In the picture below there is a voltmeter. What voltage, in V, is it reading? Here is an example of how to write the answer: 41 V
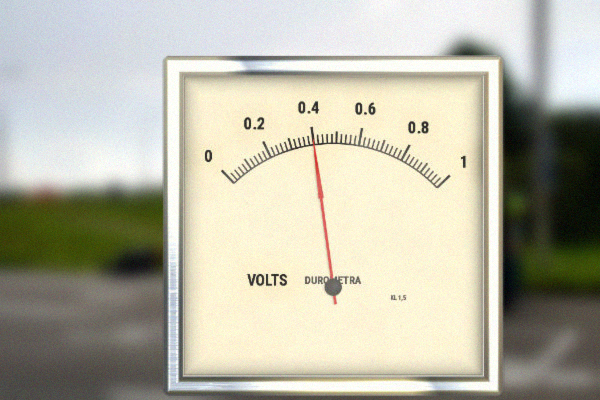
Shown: 0.4 V
